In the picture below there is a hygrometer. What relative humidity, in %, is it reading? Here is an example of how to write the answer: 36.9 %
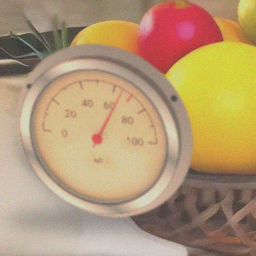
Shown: 65 %
